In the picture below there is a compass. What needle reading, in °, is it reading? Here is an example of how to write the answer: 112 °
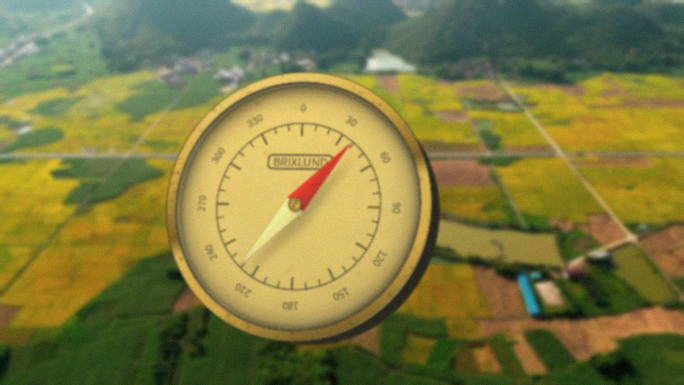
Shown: 40 °
